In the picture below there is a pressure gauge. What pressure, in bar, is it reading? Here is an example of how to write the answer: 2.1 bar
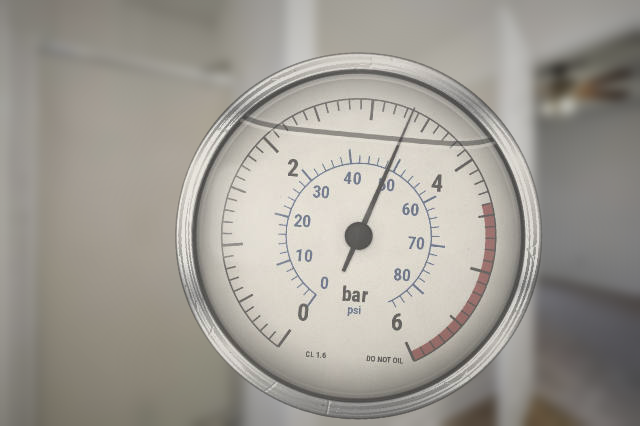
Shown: 3.35 bar
